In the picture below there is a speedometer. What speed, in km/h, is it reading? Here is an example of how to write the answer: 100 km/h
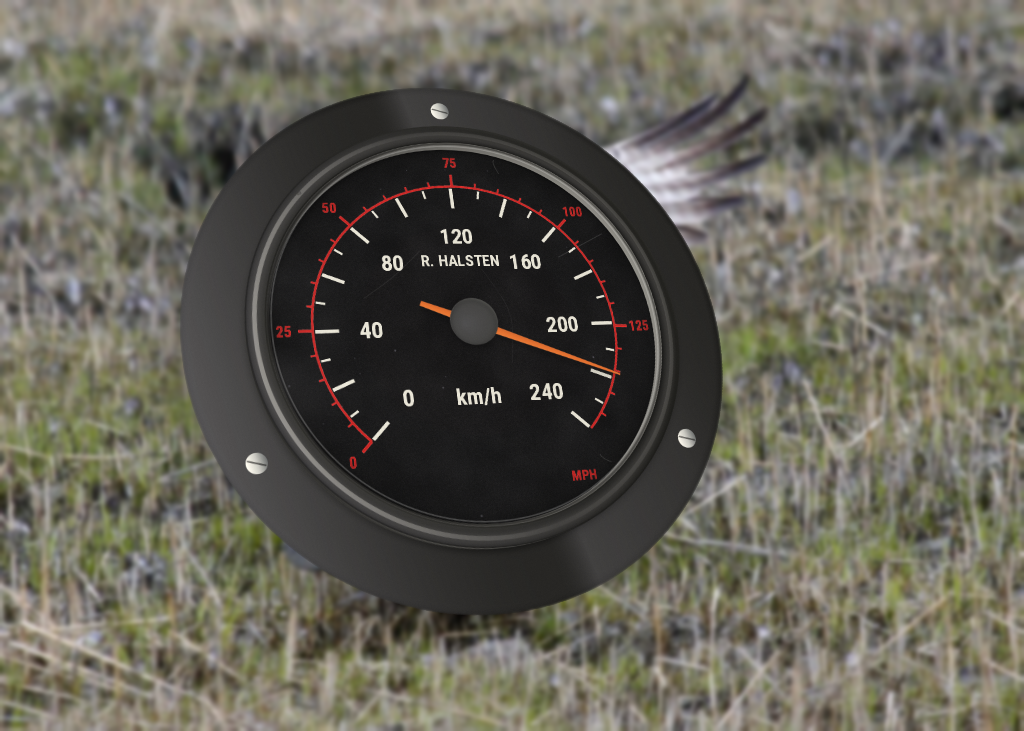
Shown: 220 km/h
